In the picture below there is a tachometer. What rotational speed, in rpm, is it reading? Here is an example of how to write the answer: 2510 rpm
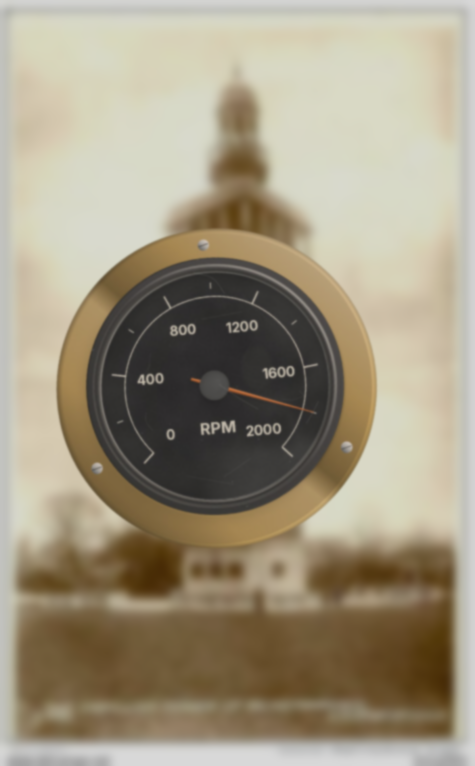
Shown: 1800 rpm
